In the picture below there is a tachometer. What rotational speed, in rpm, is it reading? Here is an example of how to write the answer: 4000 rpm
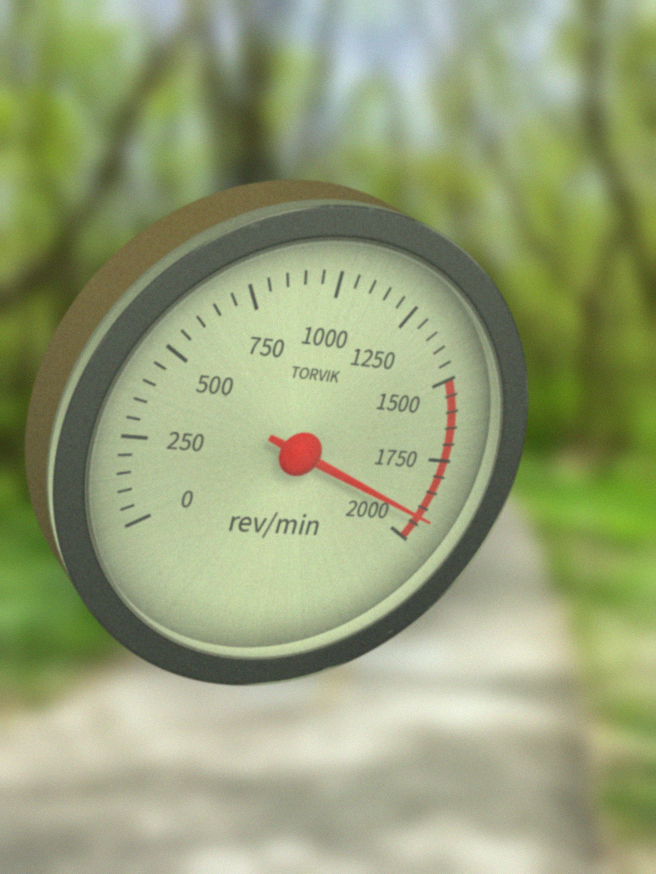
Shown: 1925 rpm
